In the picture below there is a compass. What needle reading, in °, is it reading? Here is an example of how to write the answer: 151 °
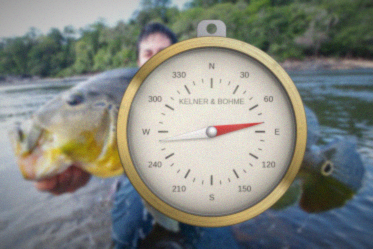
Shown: 80 °
